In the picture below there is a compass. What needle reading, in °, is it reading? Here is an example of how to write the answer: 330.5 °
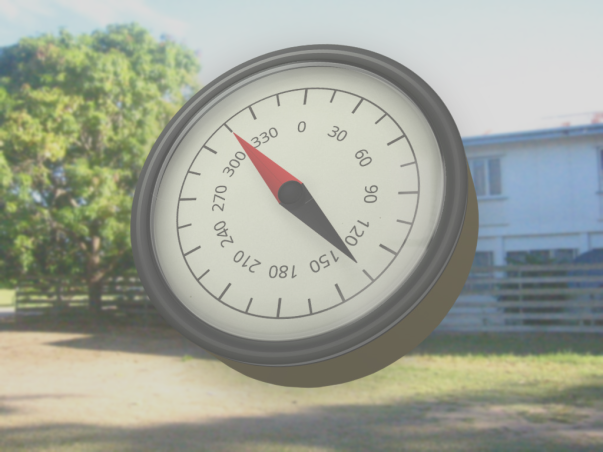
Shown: 315 °
